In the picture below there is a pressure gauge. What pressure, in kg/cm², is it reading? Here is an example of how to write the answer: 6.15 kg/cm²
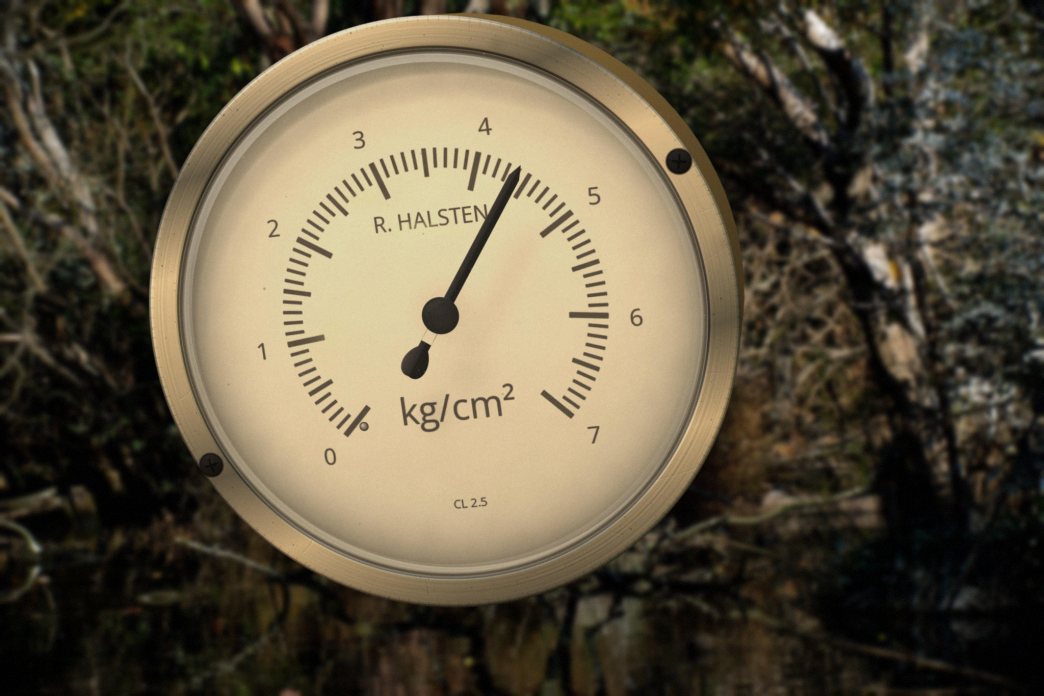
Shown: 4.4 kg/cm²
